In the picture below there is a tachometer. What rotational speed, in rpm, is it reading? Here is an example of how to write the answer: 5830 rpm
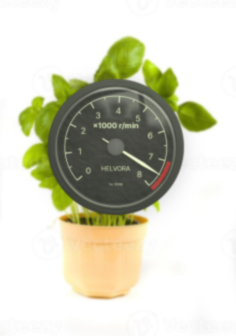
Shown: 7500 rpm
